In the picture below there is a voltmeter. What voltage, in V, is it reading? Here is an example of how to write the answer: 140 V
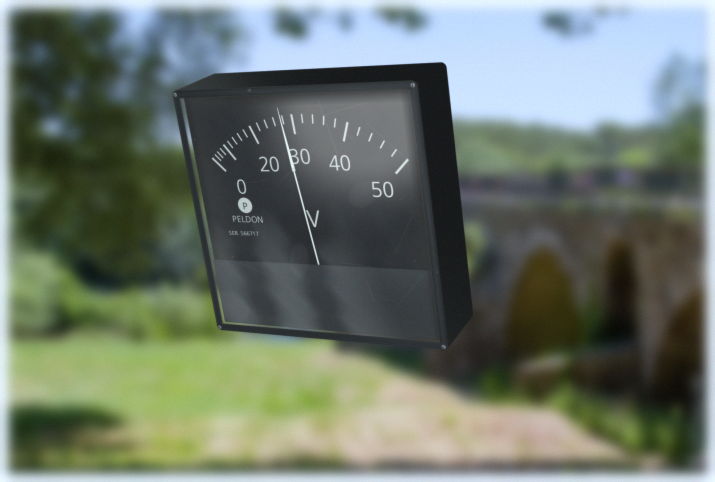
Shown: 28 V
